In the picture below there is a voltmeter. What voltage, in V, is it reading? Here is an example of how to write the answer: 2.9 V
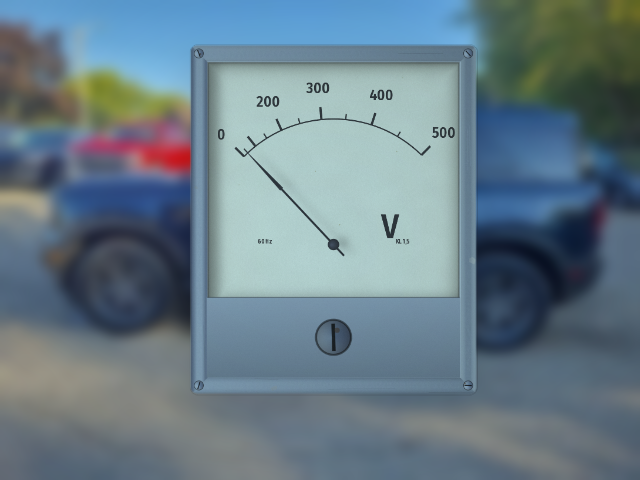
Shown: 50 V
